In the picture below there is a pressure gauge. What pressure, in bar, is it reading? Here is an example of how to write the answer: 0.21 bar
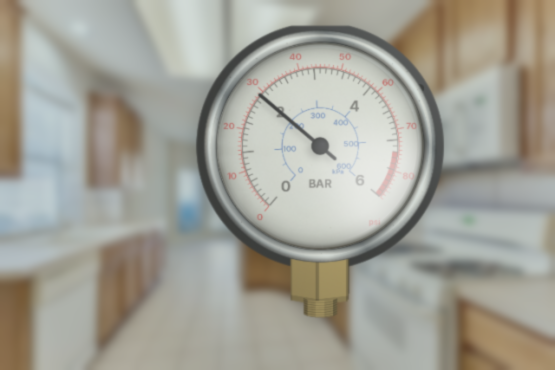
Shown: 2 bar
